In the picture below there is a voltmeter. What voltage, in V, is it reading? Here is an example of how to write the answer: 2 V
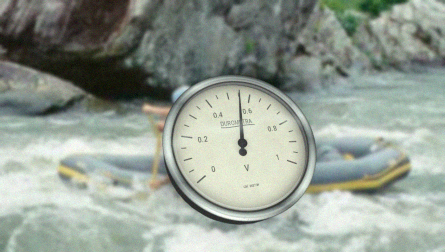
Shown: 0.55 V
